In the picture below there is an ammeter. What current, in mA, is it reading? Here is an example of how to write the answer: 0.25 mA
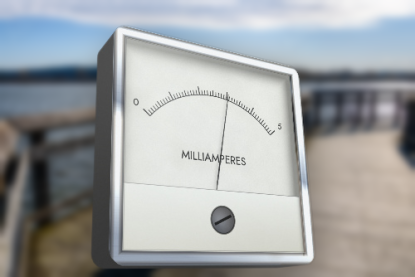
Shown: 3 mA
